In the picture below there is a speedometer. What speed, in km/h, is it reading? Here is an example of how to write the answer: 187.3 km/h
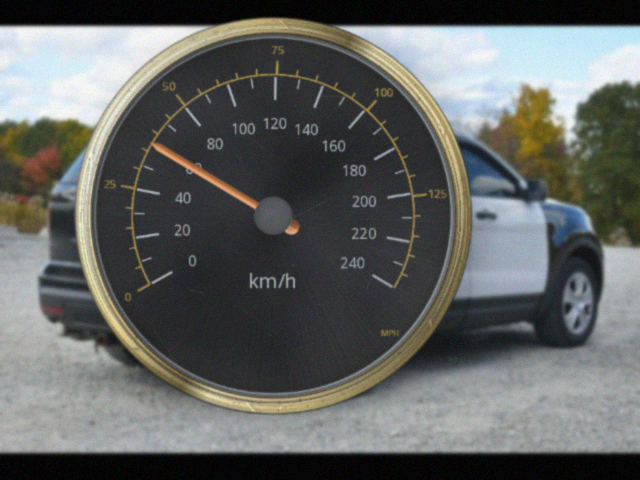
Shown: 60 km/h
